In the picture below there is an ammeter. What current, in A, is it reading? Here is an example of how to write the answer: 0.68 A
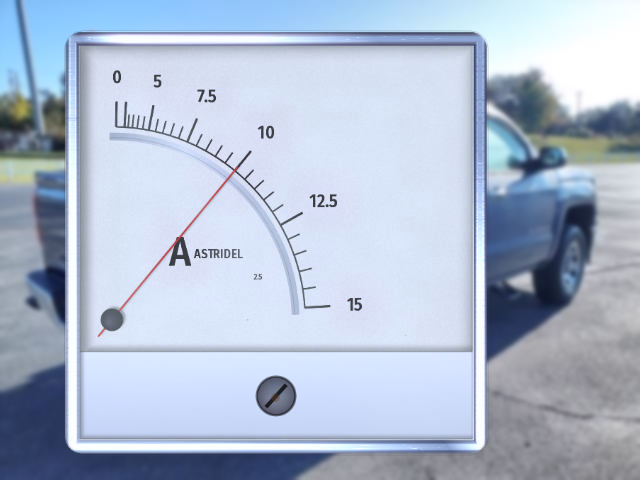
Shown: 10 A
